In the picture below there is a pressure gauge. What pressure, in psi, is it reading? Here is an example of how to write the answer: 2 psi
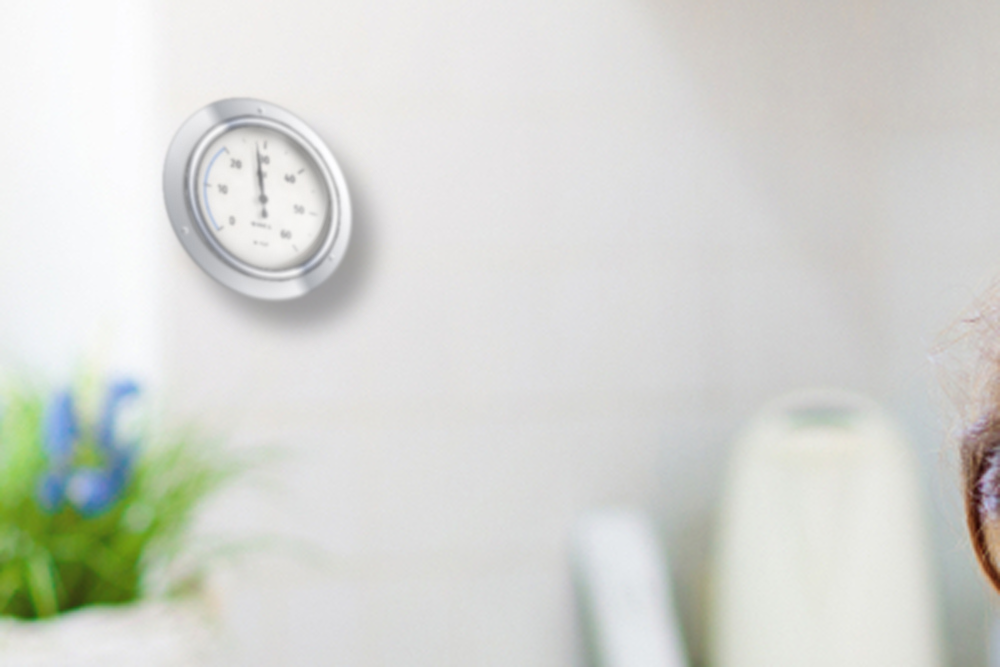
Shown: 27.5 psi
